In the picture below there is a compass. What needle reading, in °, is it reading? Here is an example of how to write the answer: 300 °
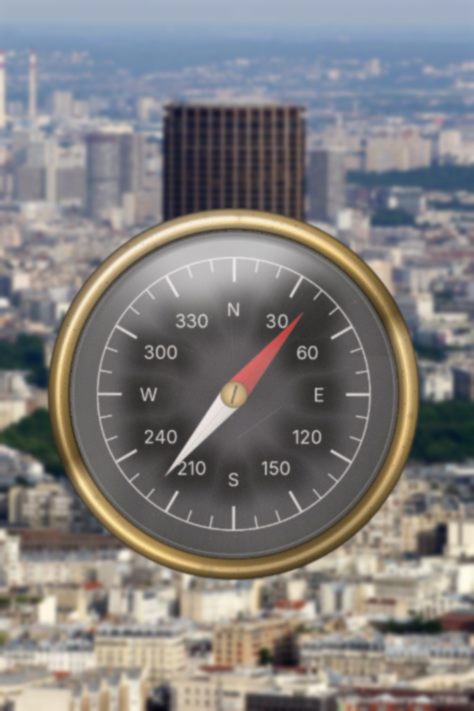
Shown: 40 °
